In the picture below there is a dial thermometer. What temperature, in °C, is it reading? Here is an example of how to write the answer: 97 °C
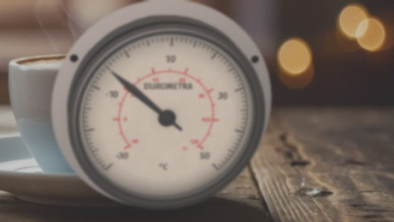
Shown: -5 °C
